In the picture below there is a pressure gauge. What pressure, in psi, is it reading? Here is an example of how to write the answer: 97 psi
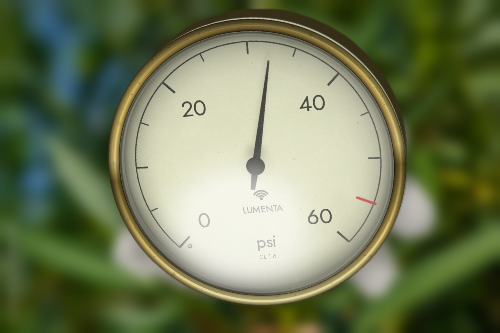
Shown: 32.5 psi
